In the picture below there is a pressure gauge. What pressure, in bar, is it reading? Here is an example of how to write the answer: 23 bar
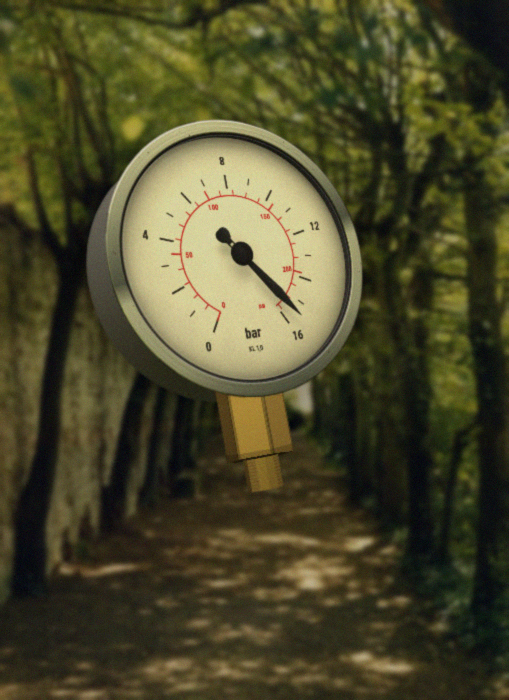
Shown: 15.5 bar
